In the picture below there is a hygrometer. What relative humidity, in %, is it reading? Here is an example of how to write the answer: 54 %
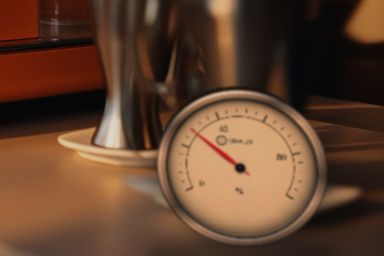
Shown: 28 %
